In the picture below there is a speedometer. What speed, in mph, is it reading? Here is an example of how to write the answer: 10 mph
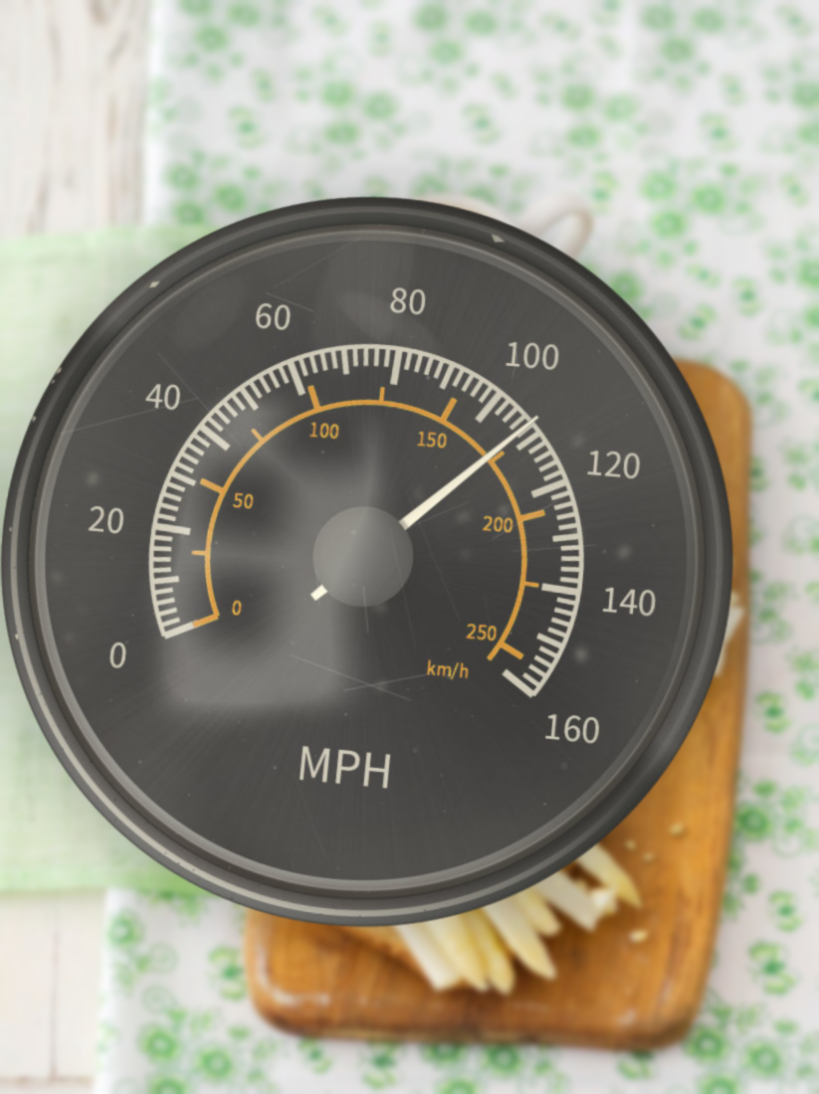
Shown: 108 mph
